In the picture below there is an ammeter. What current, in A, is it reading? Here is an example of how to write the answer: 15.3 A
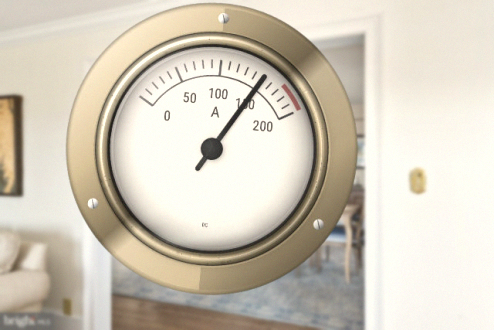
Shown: 150 A
